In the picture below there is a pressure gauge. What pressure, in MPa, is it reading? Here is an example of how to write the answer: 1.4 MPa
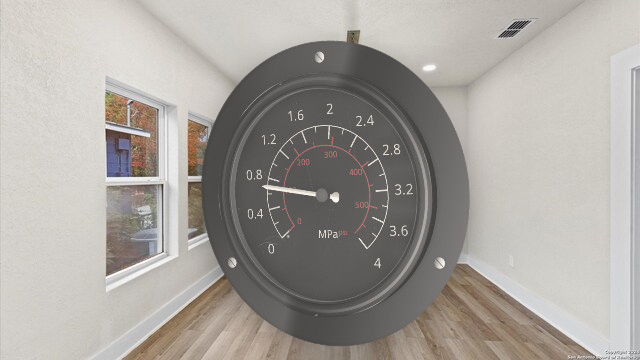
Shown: 0.7 MPa
